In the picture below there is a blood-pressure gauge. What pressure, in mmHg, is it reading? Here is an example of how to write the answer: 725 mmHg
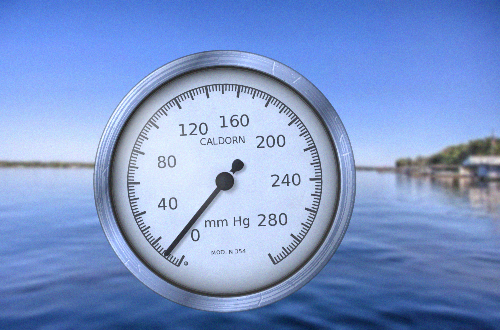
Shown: 10 mmHg
